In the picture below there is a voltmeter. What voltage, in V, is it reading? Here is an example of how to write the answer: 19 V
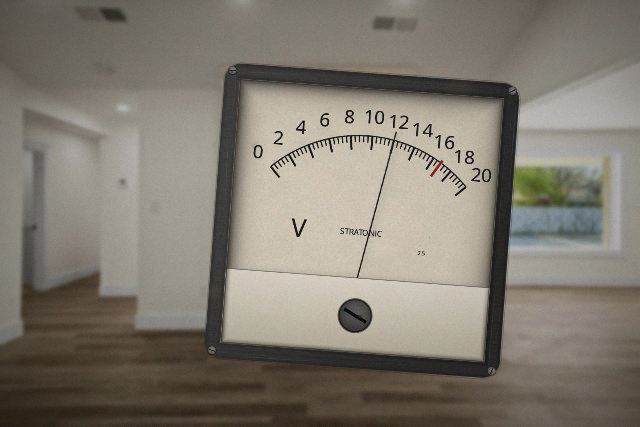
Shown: 12 V
